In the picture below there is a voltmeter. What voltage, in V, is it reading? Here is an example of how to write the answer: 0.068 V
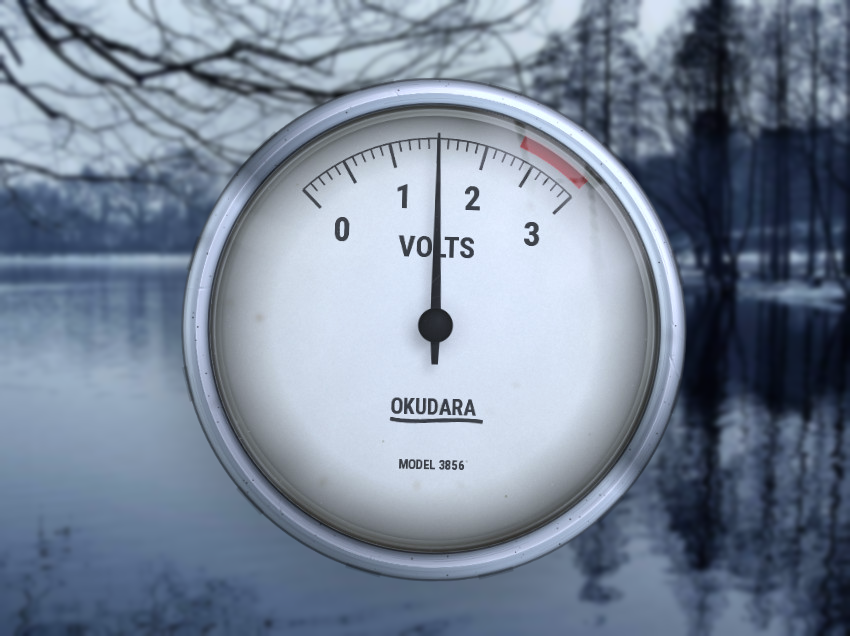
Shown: 1.5 V
